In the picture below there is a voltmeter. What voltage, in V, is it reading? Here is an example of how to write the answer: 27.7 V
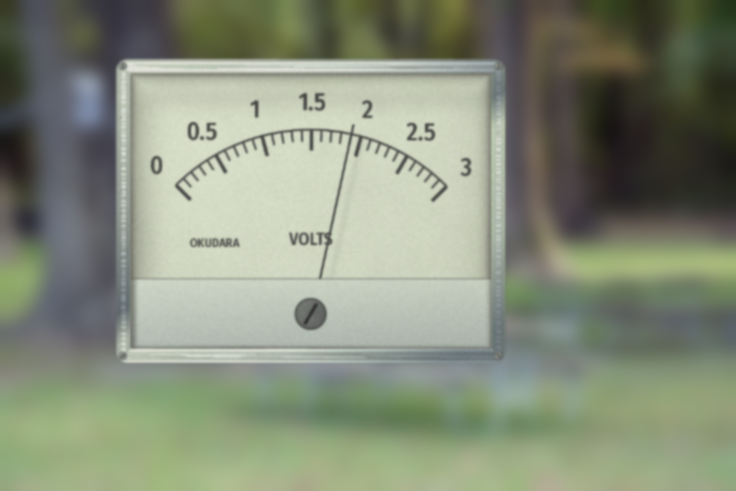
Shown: 1.9 V
